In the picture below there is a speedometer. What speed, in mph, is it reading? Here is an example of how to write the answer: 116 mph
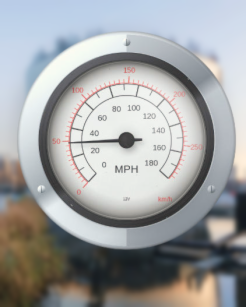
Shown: 30 mph
